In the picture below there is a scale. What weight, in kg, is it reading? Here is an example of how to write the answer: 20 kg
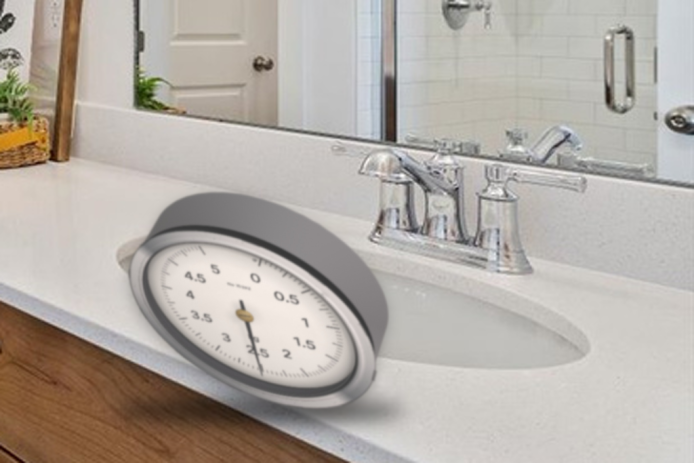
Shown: 2.5 kg
